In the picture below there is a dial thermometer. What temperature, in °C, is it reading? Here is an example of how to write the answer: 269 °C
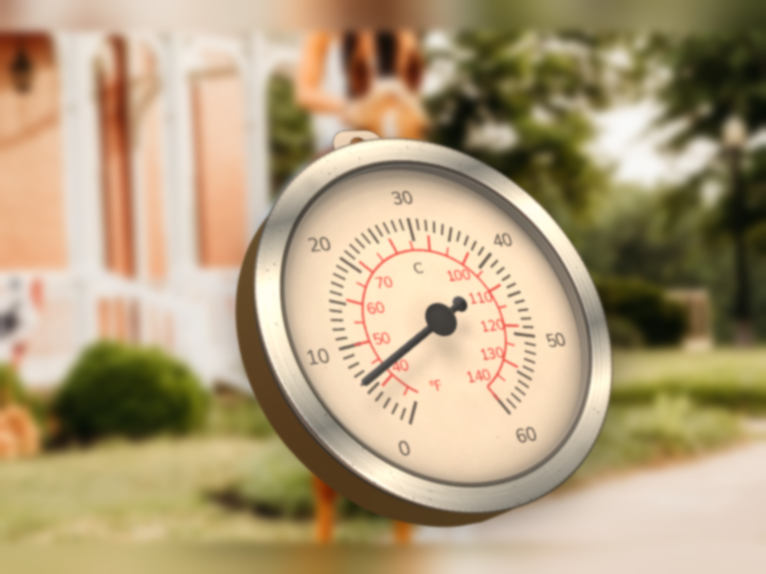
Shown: 6 °C
